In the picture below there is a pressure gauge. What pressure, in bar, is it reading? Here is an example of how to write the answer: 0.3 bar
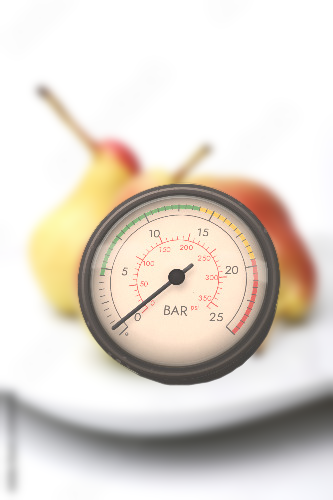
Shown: 0.5 bar
